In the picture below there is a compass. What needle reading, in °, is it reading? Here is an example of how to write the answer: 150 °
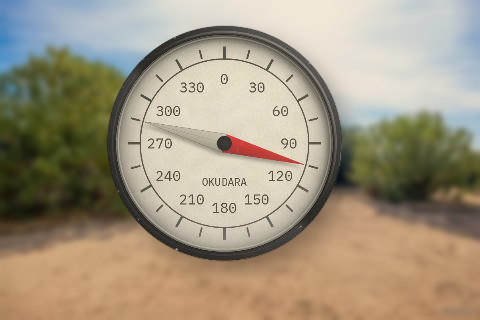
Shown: 105 °
